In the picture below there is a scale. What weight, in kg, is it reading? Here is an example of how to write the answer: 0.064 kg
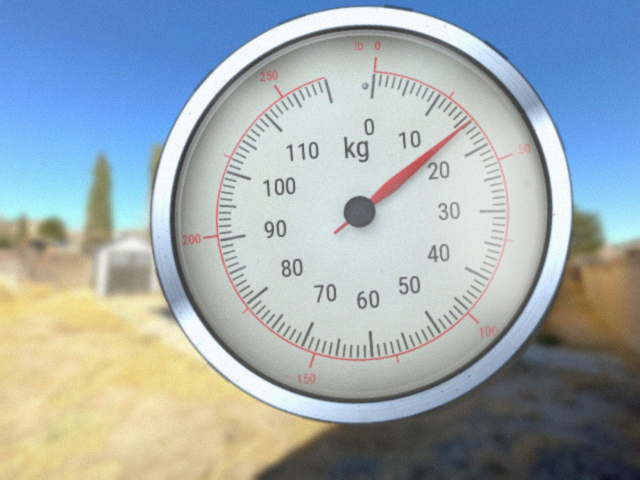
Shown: 16 kg
